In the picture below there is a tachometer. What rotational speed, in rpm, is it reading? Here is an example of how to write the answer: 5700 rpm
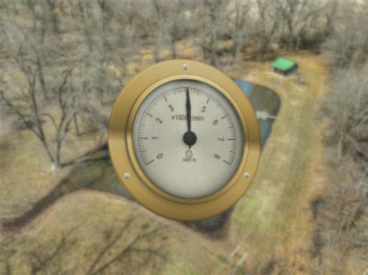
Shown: 4000 rpm
